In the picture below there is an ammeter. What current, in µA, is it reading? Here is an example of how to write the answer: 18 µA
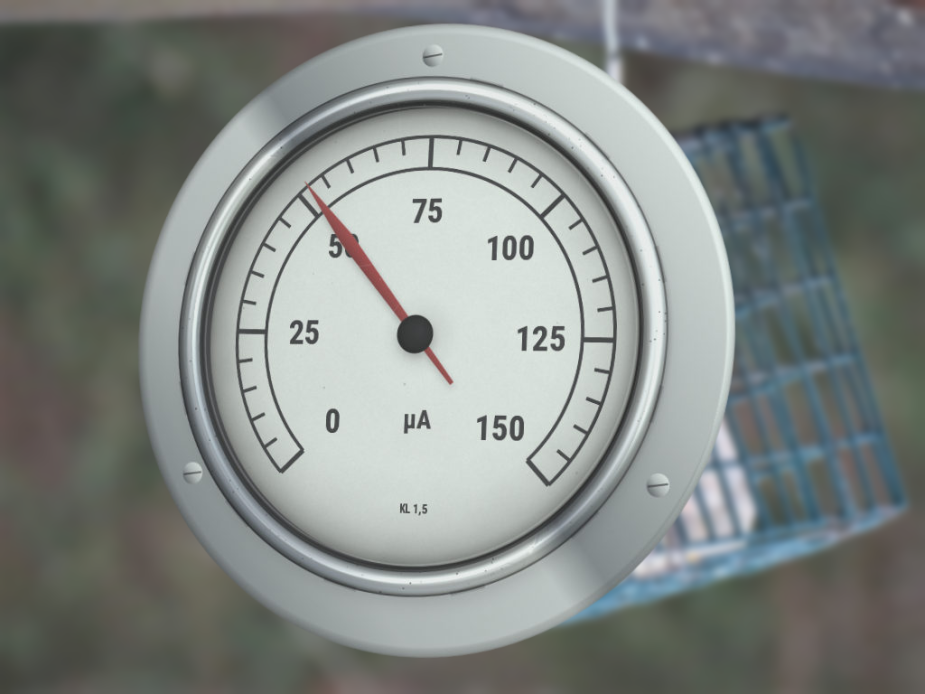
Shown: 52.5 µA
